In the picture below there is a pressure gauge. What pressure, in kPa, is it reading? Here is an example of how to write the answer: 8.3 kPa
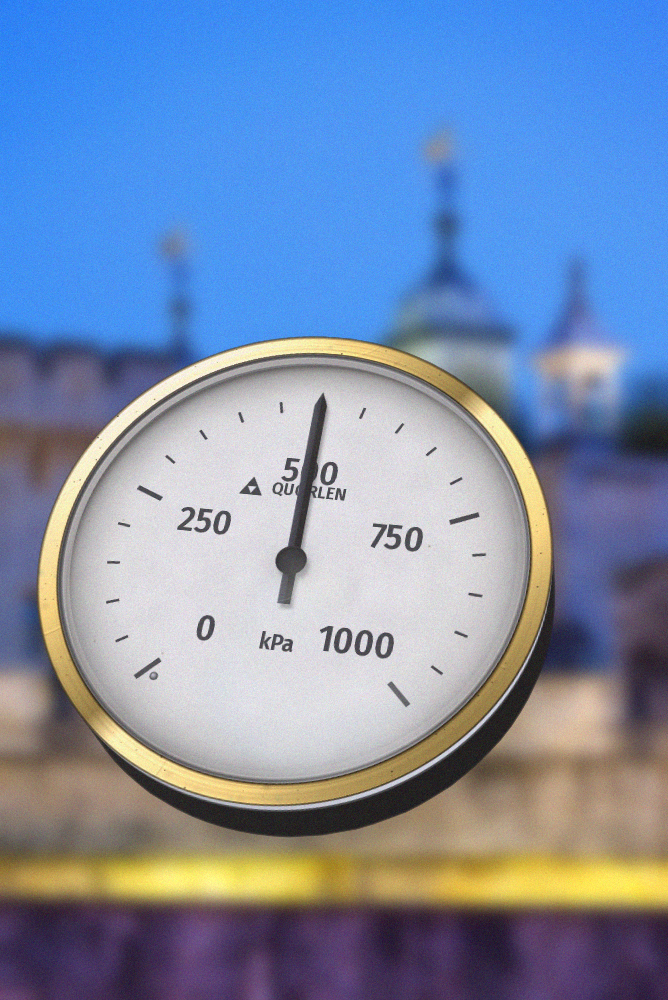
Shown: 500 kPa
